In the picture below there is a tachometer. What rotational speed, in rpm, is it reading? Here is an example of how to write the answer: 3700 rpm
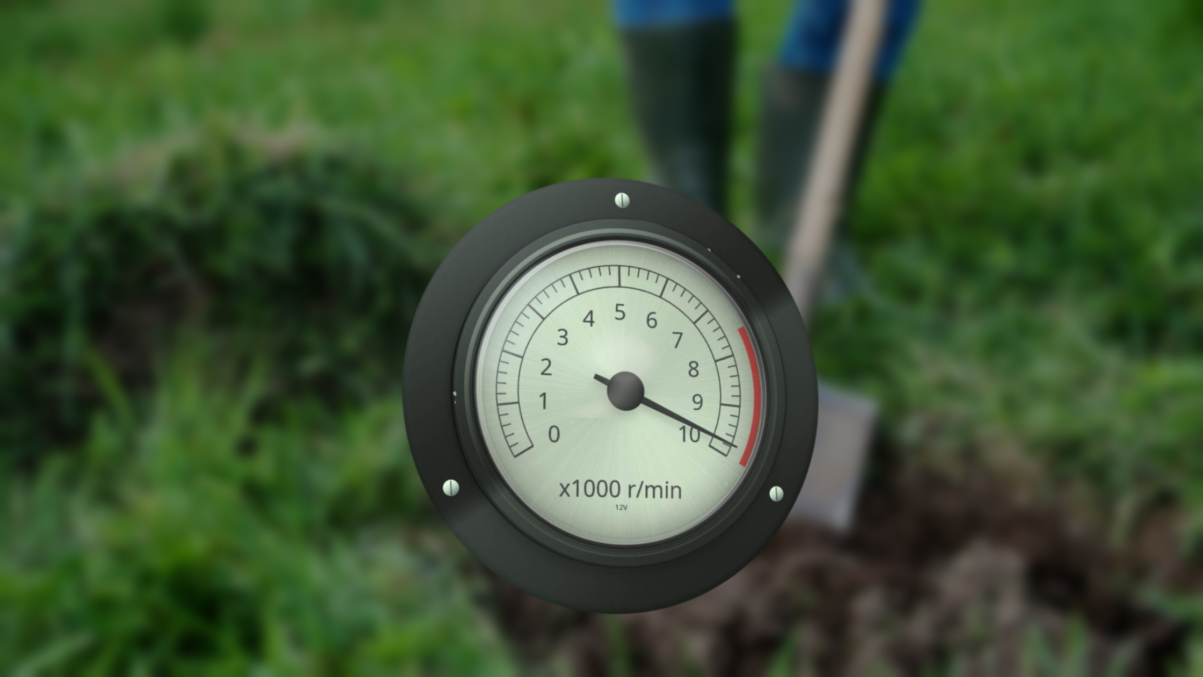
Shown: 9800 rpm
